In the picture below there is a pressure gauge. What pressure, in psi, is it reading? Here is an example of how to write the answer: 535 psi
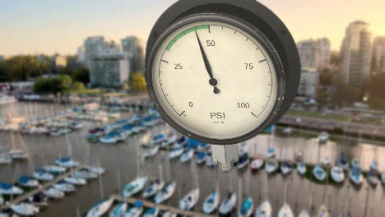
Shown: 45 psi
